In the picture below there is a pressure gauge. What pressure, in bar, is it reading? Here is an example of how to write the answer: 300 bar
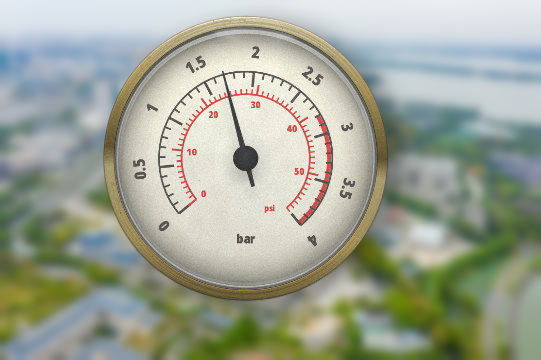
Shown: 1.7 bar
